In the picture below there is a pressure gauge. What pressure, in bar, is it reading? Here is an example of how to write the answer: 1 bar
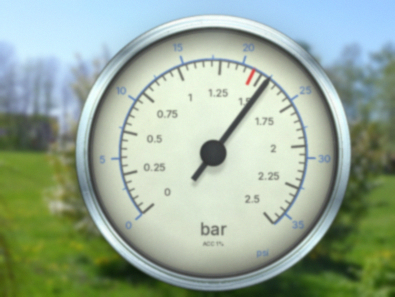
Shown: 1.55 bar
